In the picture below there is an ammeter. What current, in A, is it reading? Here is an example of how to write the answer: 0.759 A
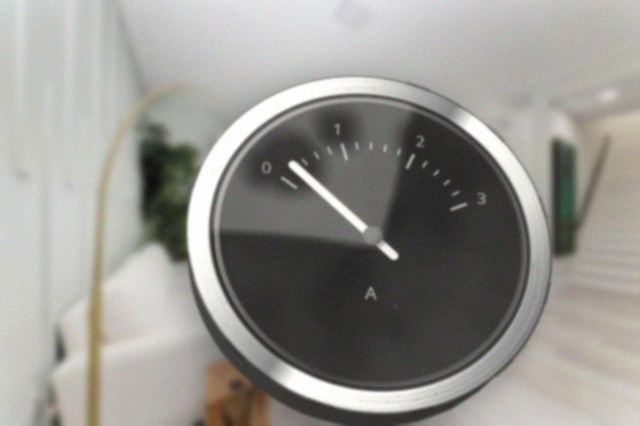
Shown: 0.2 A
